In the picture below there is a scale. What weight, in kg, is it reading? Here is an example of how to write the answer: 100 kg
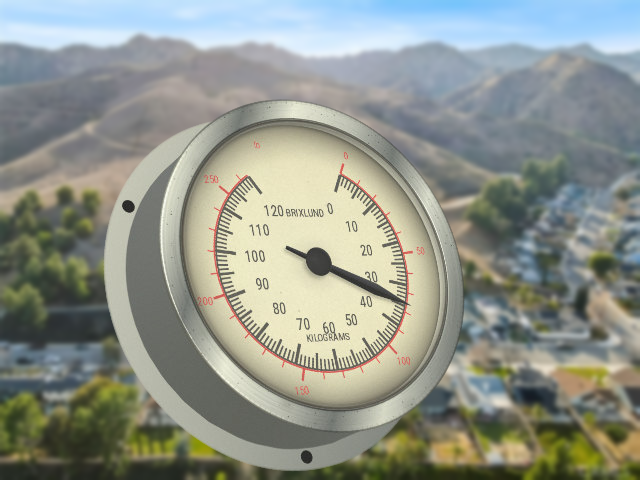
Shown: 35 kg
